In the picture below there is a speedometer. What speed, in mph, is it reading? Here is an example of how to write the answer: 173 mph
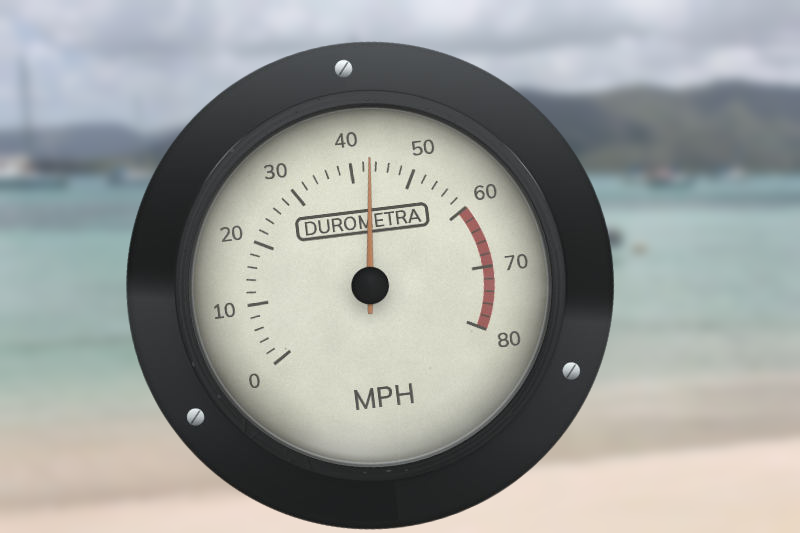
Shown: 43 mph
